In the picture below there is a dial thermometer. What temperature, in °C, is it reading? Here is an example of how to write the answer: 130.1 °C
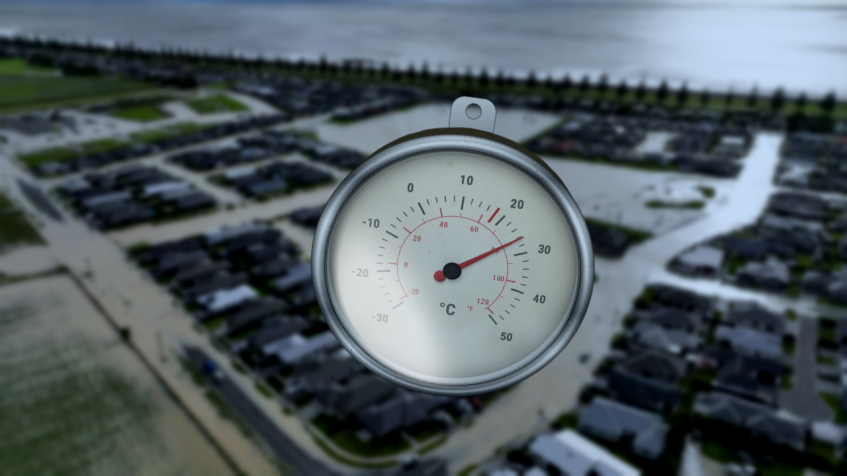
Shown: 26 °C
